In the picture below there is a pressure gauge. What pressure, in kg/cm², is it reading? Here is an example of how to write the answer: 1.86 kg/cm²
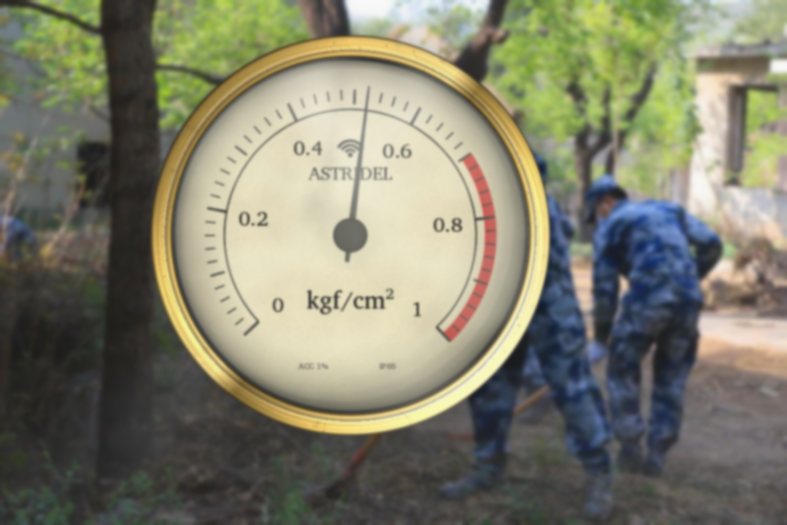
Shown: 0.52 kg/cm²
